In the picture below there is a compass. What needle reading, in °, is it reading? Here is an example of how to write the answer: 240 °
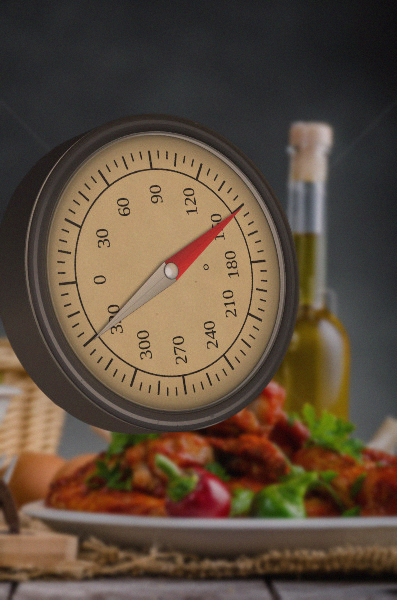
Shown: 150 °
